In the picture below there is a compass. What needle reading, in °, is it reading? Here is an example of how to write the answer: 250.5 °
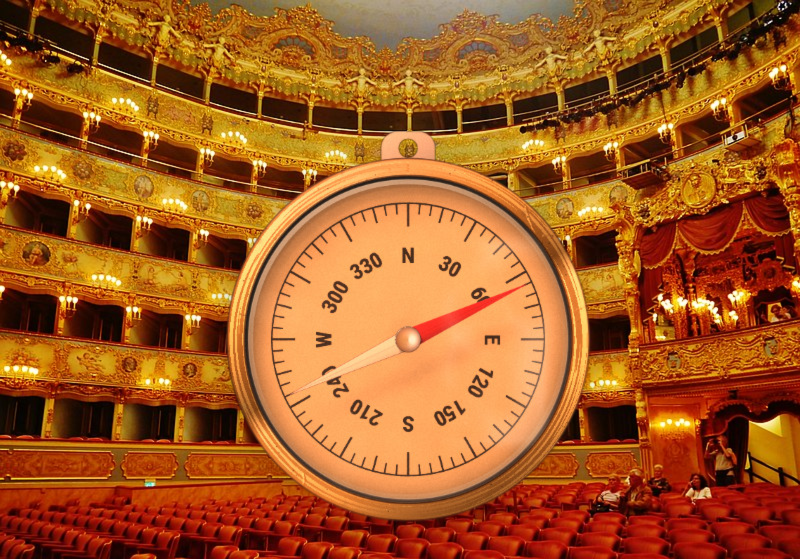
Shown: 65 °
